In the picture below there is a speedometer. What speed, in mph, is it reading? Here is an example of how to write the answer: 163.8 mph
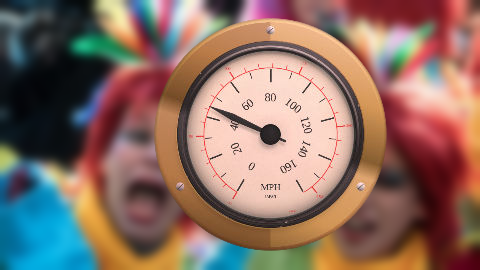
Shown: 45 mph
